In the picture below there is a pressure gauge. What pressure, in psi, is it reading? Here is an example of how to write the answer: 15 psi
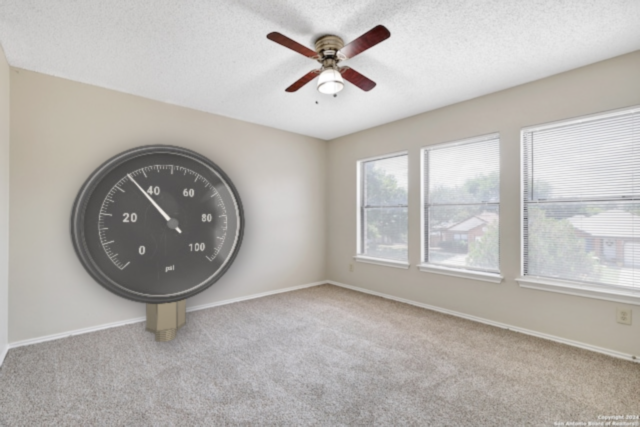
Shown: 35 psi
